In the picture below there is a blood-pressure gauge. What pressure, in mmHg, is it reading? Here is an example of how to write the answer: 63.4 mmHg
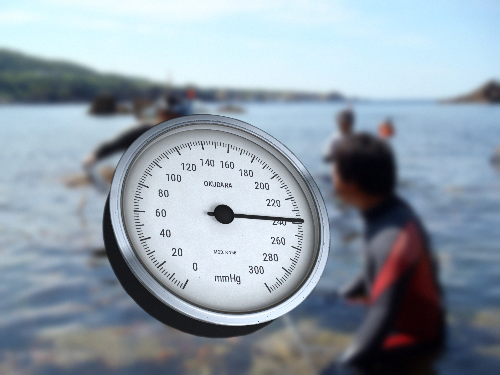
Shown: 240 mmHg
